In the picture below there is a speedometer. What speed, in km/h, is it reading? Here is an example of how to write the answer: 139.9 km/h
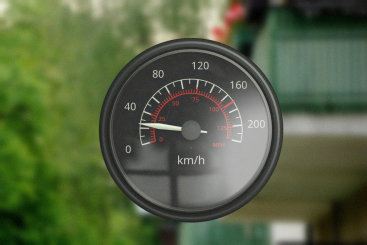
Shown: 25 km/h
